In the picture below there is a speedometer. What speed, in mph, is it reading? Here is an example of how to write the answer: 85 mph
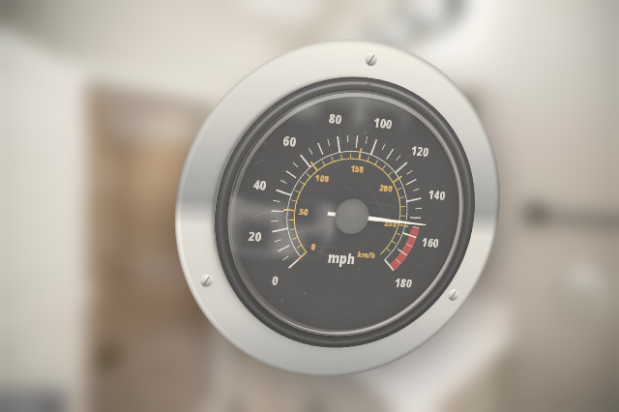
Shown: 152.5 mph
